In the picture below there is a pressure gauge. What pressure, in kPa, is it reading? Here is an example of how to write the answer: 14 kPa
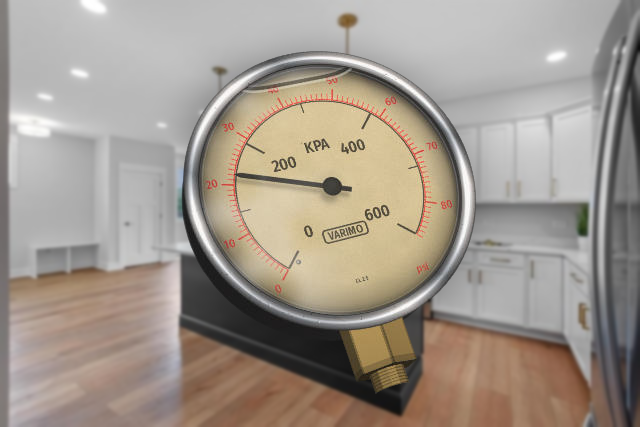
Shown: 150 kPa
